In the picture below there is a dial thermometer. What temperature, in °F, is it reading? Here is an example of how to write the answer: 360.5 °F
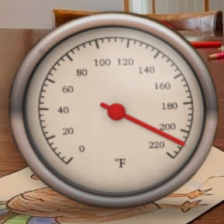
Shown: 208 °F
